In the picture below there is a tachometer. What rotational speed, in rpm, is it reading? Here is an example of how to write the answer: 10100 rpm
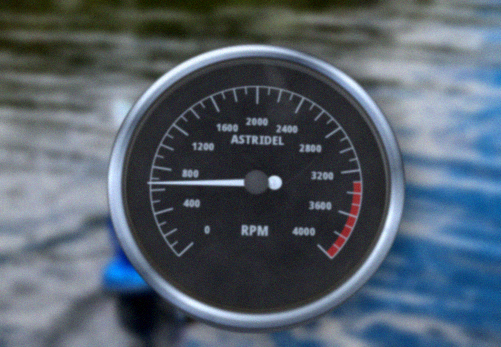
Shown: 650 rpm
